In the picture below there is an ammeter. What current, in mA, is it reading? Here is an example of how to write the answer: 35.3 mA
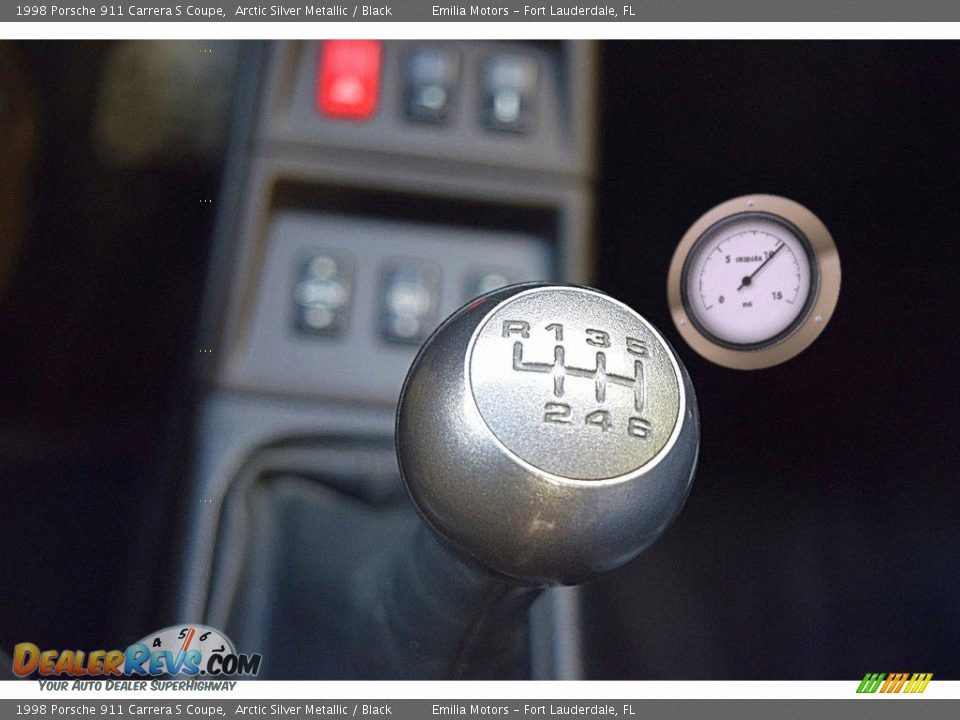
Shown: 10.5 mA
